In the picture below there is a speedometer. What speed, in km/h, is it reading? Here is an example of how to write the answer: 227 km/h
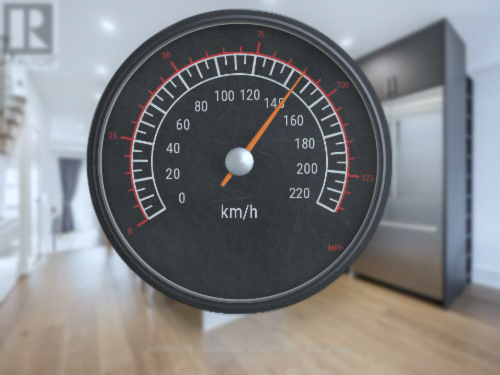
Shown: 145 km/h
